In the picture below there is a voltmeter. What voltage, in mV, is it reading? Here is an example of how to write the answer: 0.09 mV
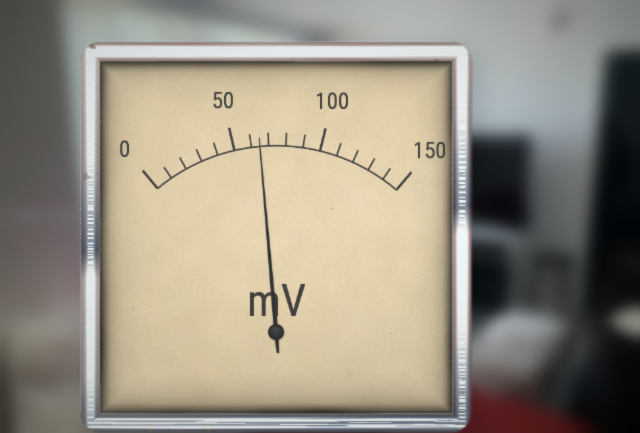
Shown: 65 mV
